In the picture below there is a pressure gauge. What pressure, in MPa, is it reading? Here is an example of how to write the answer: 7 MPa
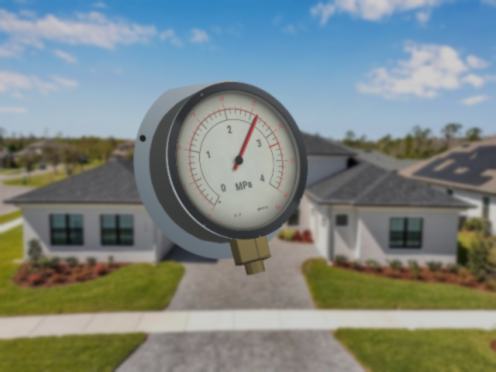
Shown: 2.6 MPa
